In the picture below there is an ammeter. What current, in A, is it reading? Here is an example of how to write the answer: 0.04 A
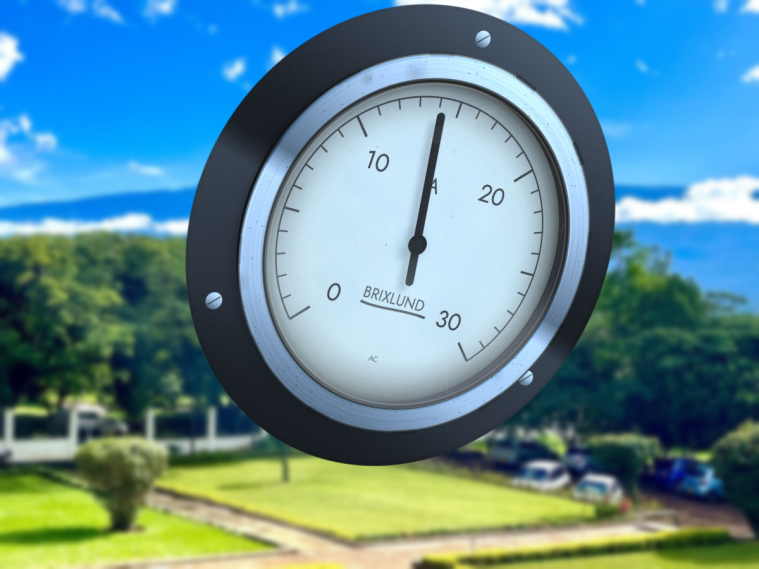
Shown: 14 A
